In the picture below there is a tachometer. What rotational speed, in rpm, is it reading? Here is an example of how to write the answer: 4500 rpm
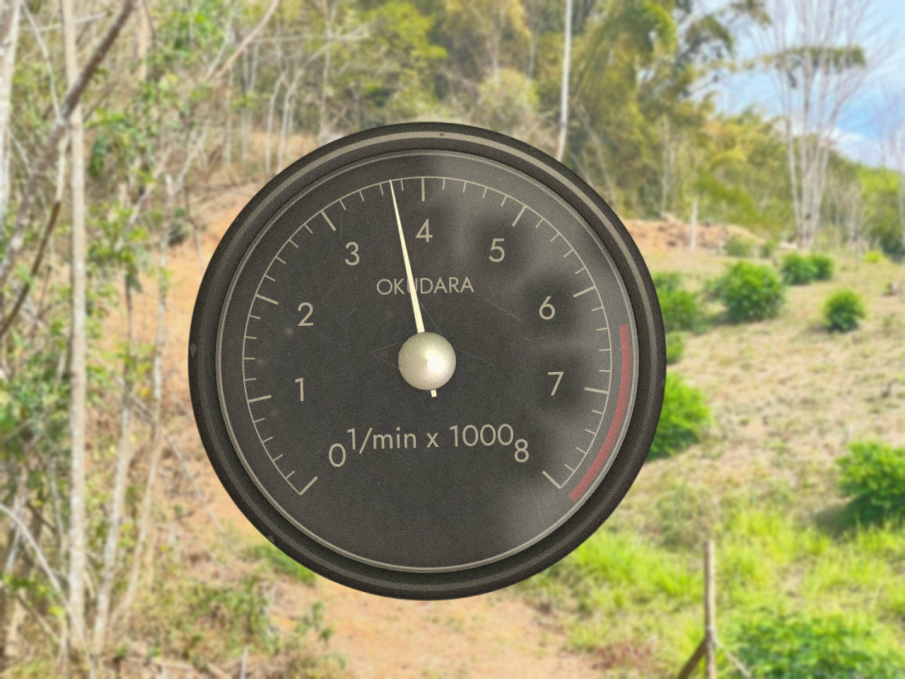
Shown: 3700 rpm
